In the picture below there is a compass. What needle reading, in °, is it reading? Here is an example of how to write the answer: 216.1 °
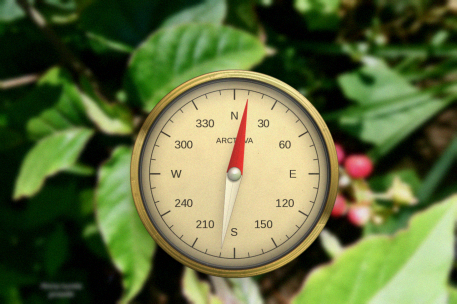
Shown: 10 °
